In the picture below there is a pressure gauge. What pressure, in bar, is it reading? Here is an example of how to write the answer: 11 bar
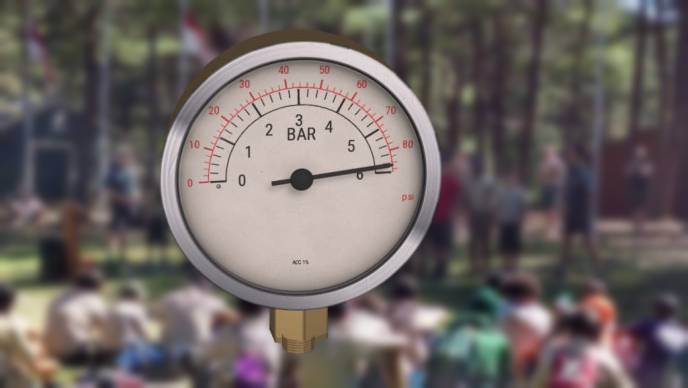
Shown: 5.8 bar
